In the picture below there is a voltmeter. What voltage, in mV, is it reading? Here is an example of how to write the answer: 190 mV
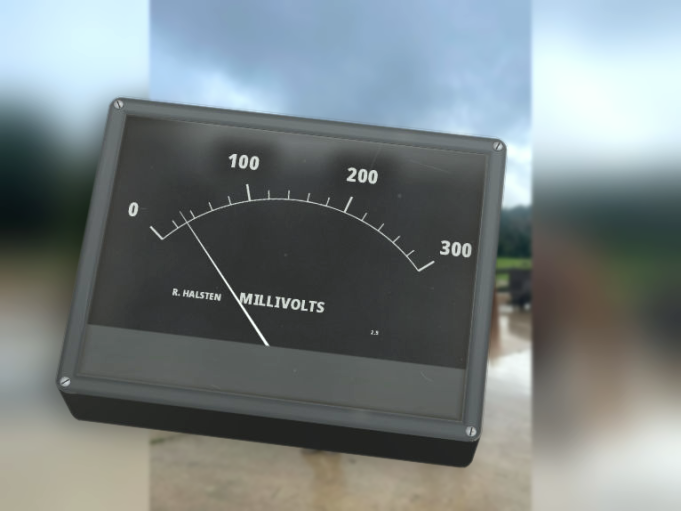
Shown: 30 mV
